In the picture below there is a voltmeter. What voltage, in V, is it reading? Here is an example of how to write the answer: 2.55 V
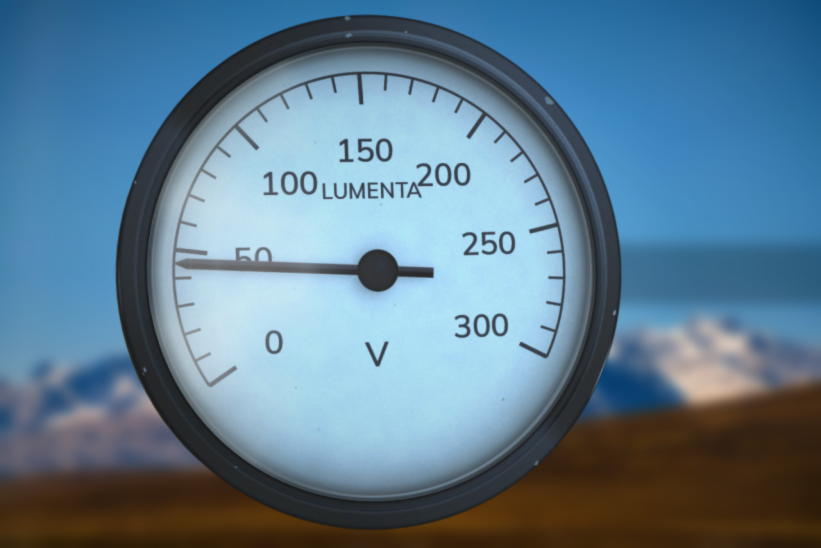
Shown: 45 V
